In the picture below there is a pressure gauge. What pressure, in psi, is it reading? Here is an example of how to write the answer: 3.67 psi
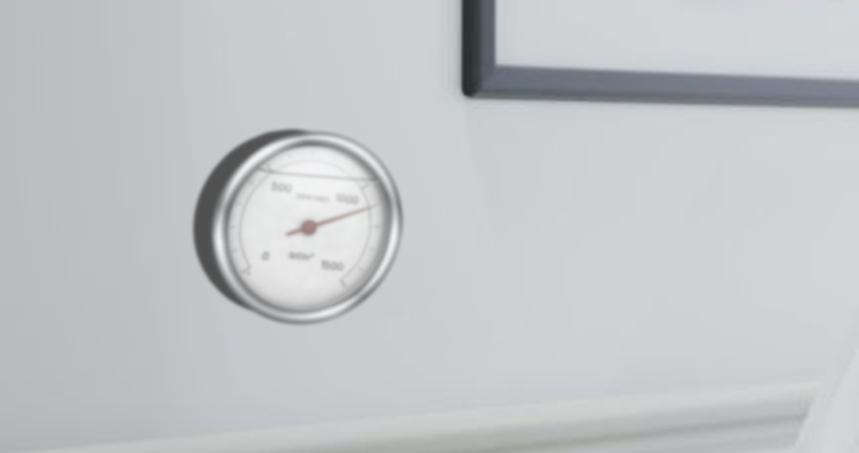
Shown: 1100 psi
